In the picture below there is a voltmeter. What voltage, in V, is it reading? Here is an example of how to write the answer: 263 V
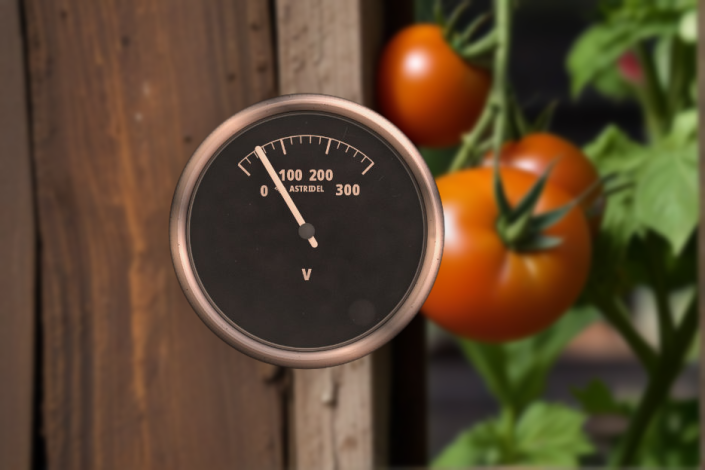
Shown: 50 V
